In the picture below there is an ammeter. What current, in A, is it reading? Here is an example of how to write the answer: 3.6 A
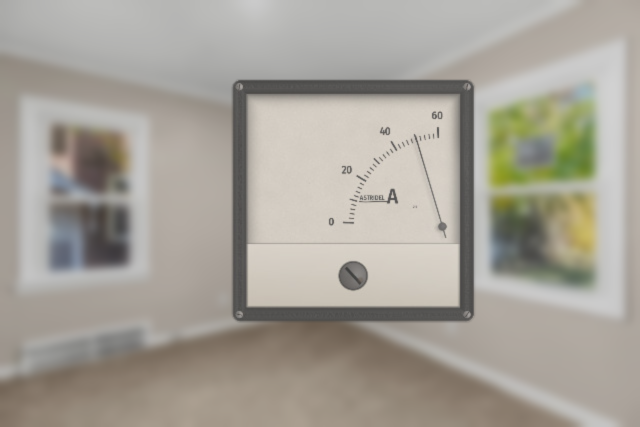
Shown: 50 A
